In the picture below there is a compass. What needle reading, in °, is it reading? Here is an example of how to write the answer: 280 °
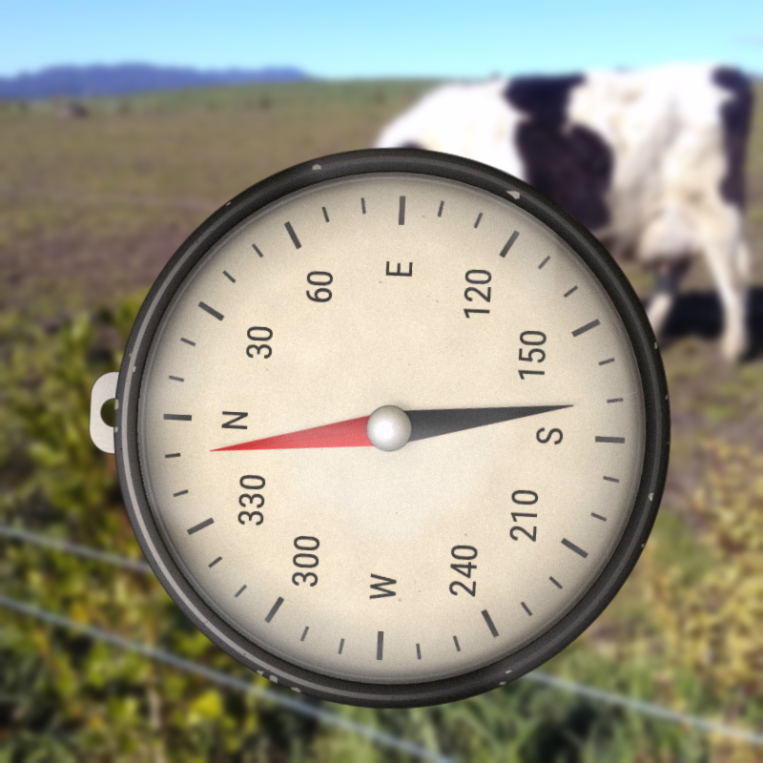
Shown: 350 °
